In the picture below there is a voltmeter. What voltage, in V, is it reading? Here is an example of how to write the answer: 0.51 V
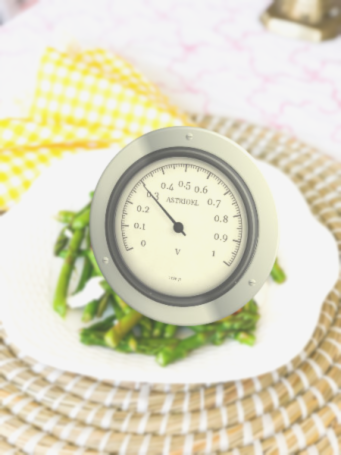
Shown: 0.3 V
